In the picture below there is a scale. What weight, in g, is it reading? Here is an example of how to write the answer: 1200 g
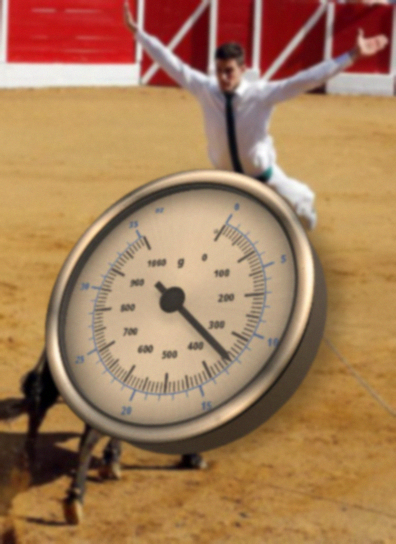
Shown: 350 g
